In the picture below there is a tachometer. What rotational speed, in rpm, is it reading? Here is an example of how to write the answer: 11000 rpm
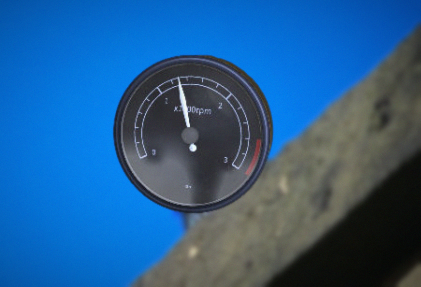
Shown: 1300 rpm
